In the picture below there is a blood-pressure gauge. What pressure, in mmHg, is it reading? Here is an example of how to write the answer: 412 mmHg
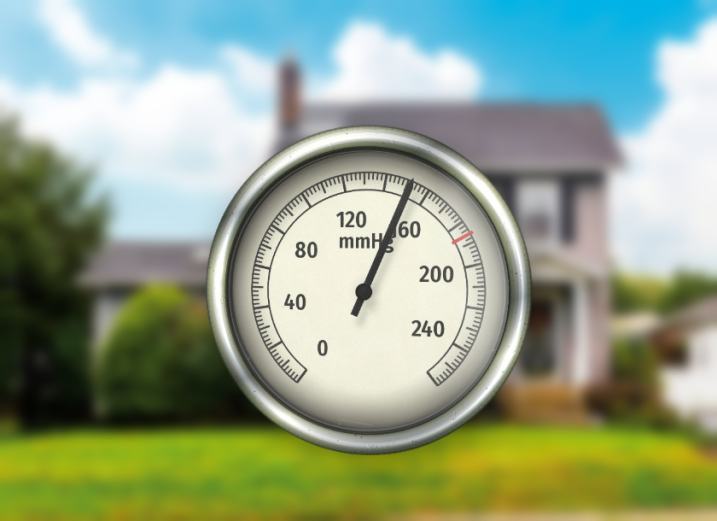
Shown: 152 mmHg
